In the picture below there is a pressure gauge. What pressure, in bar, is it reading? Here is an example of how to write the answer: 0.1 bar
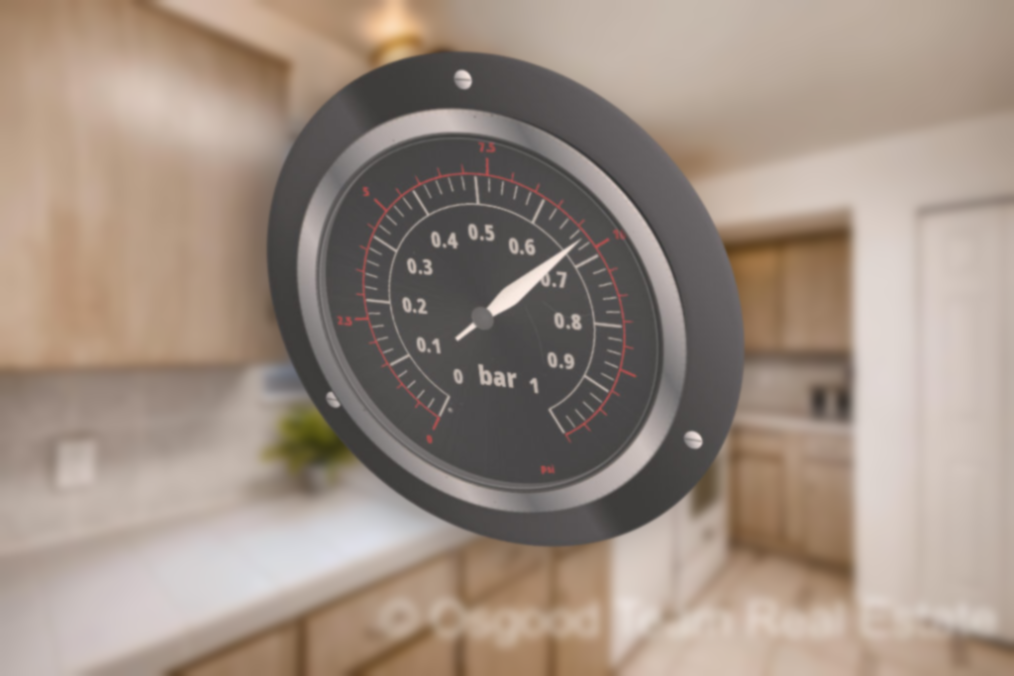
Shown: 0.67 bar
